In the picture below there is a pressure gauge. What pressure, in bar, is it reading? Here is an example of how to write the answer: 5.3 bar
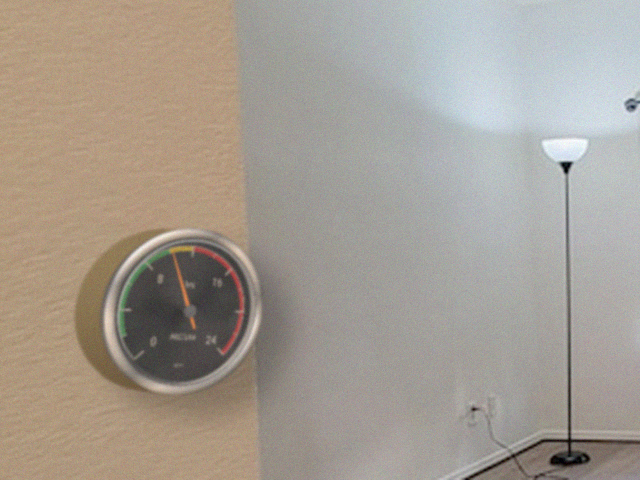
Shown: 10 bar
